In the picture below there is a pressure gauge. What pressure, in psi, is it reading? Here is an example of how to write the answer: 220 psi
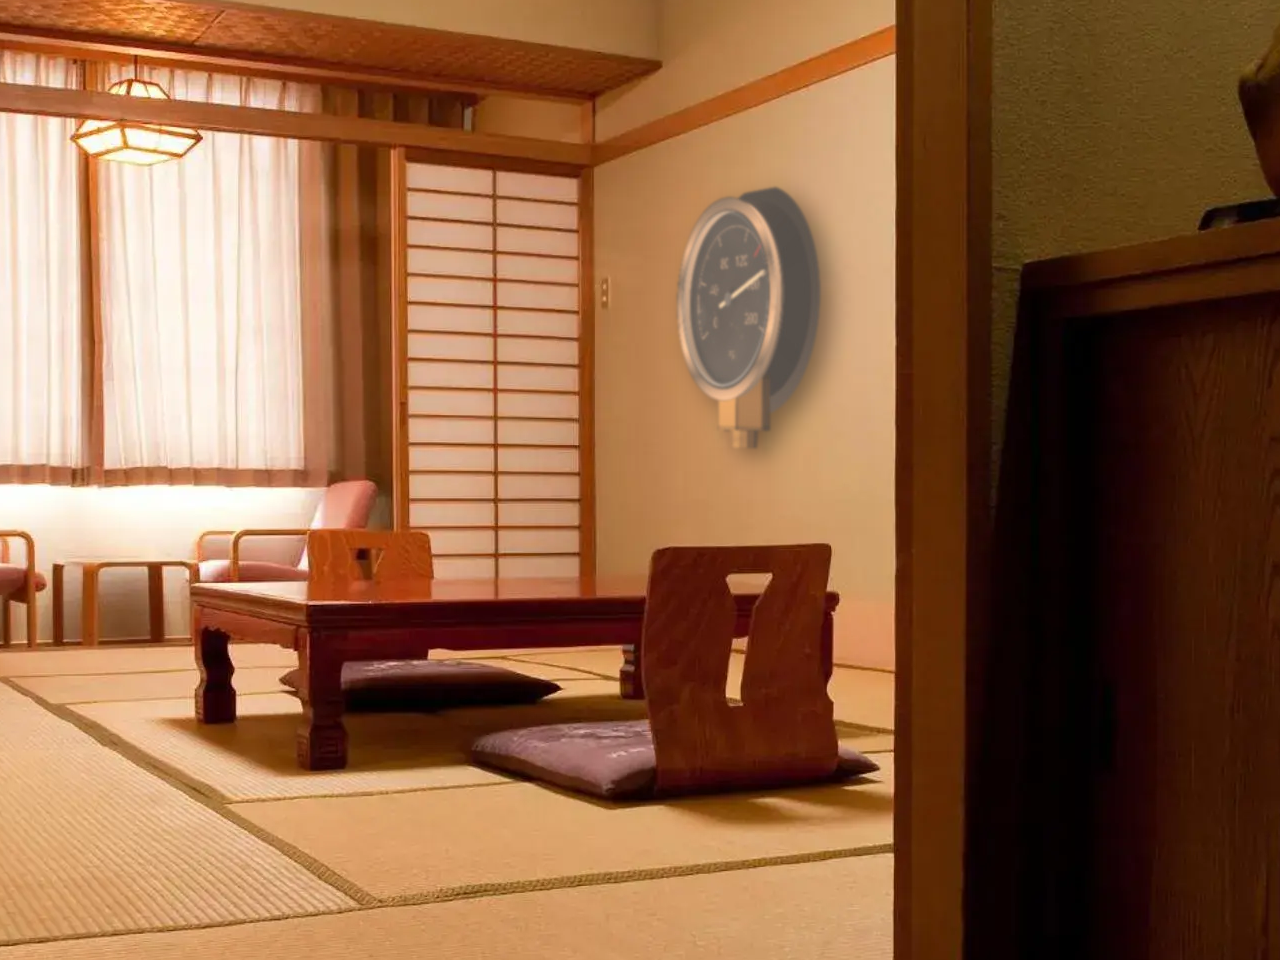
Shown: 160 psi
